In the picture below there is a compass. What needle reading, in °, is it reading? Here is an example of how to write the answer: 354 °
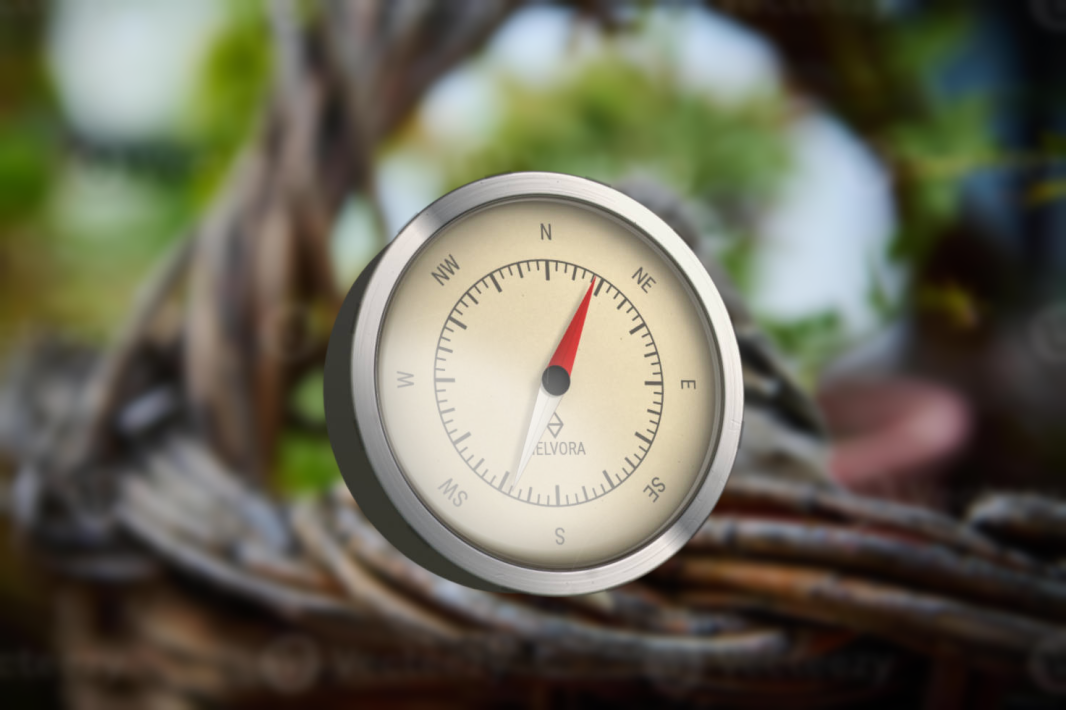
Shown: 25 °
